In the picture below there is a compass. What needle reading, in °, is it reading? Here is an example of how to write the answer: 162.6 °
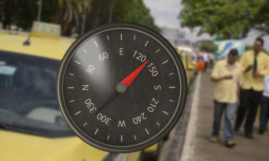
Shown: 135 °
